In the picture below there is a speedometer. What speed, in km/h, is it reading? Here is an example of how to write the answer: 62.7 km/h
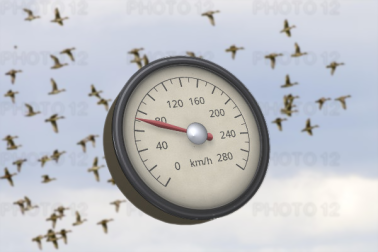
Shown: 70 km/h
